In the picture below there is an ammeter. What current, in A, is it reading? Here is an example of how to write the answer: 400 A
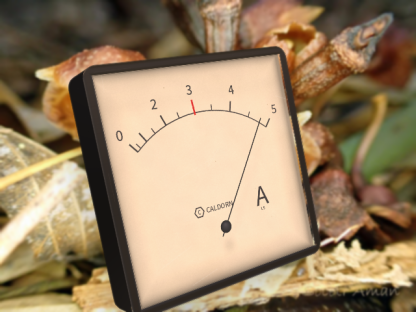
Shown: 4.75 A
